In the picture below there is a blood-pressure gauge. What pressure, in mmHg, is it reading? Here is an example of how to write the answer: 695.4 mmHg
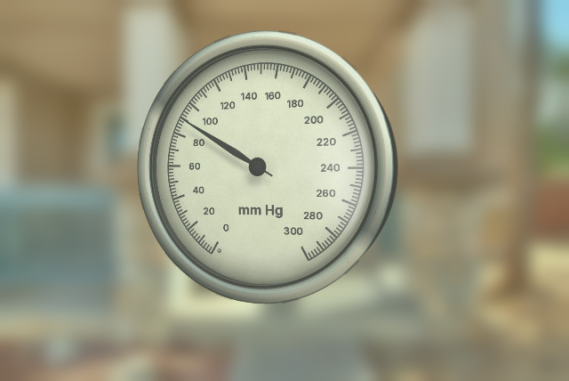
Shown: 90 mmHg
